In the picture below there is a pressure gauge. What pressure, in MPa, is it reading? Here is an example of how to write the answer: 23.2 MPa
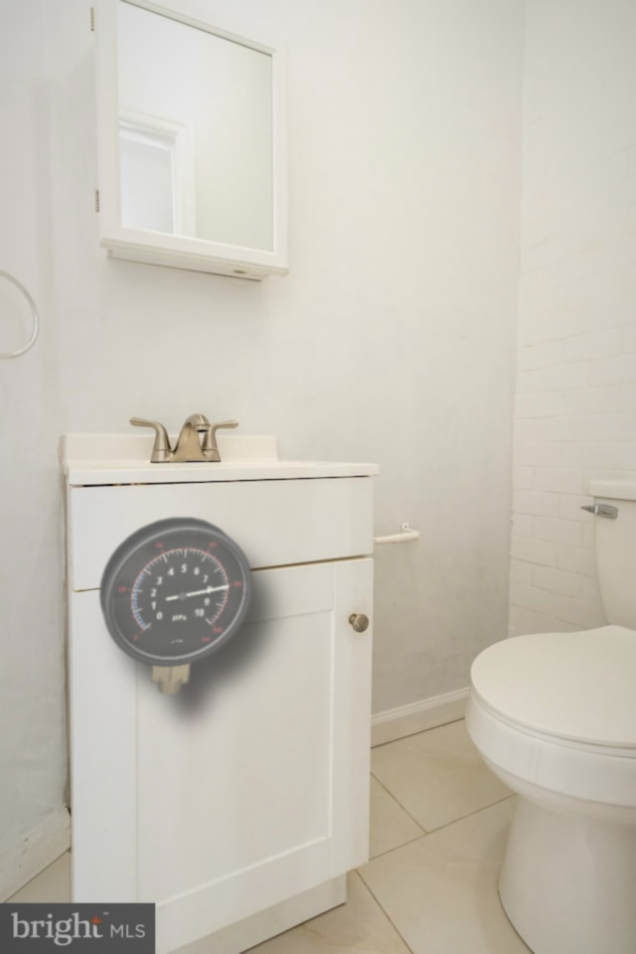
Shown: 8 MPa
